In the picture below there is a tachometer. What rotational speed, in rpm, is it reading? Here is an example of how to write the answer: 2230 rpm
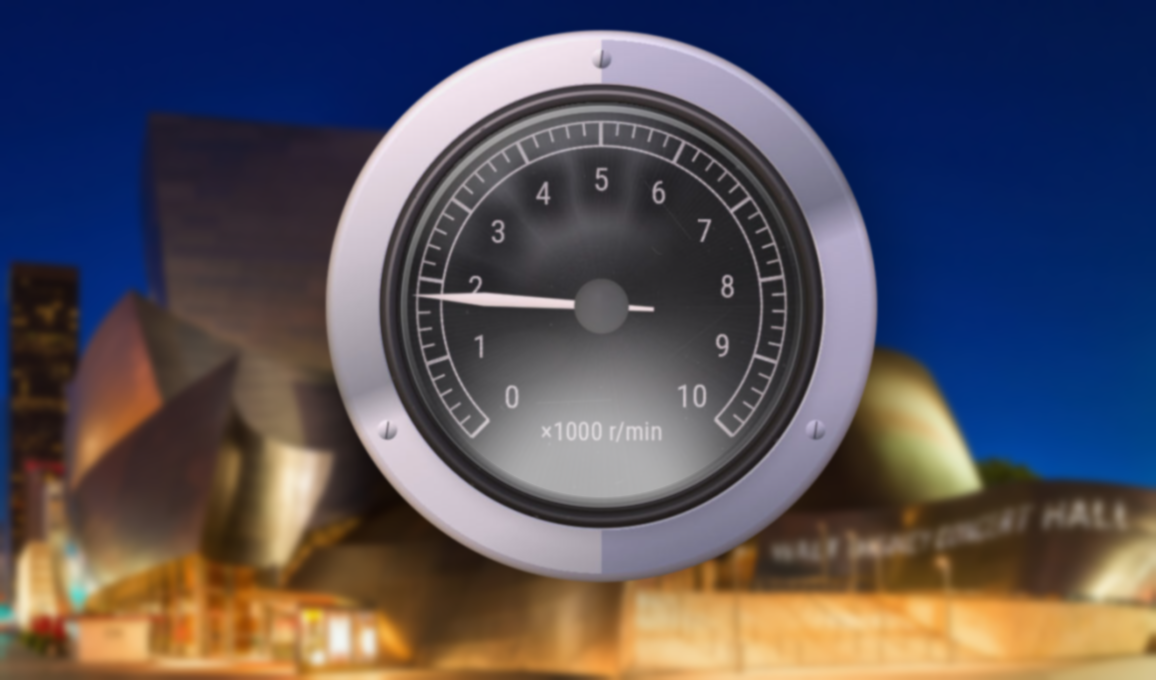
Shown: 1800 rpm
